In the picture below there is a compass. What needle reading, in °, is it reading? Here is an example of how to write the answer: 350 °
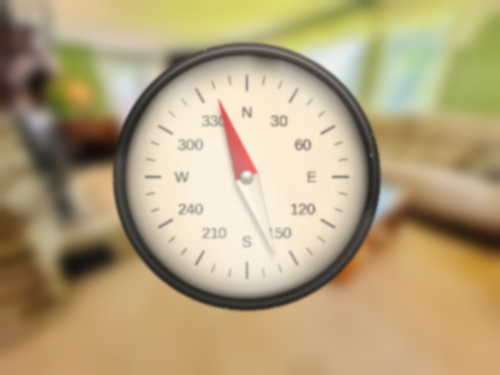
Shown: 340 °
